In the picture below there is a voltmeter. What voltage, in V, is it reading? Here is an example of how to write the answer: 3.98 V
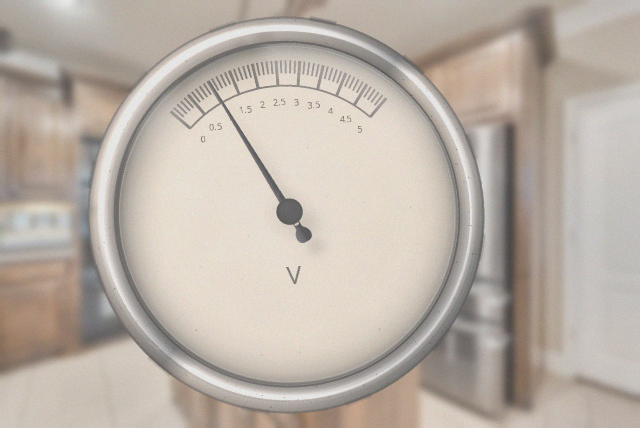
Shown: 1 V
